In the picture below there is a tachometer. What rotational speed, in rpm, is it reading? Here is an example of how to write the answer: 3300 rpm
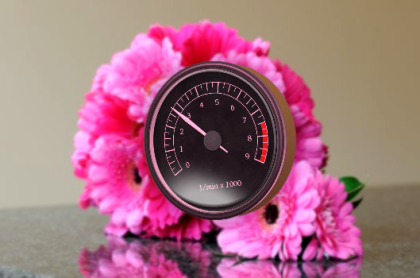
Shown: 2750 rpm
